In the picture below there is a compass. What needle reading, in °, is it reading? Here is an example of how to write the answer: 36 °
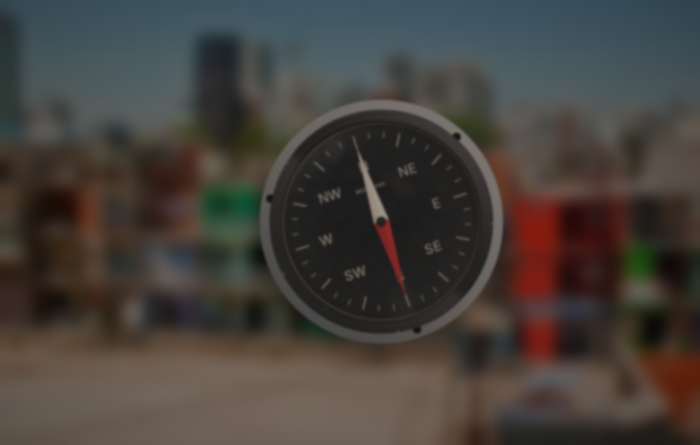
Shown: 180 °
